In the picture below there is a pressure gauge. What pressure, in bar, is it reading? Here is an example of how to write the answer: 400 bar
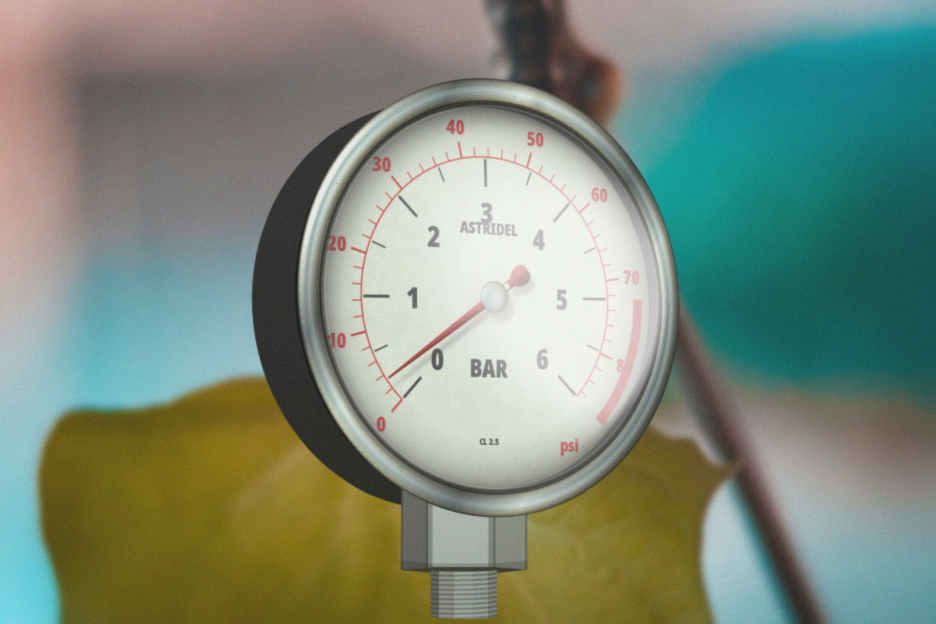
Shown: 0.25 bar
